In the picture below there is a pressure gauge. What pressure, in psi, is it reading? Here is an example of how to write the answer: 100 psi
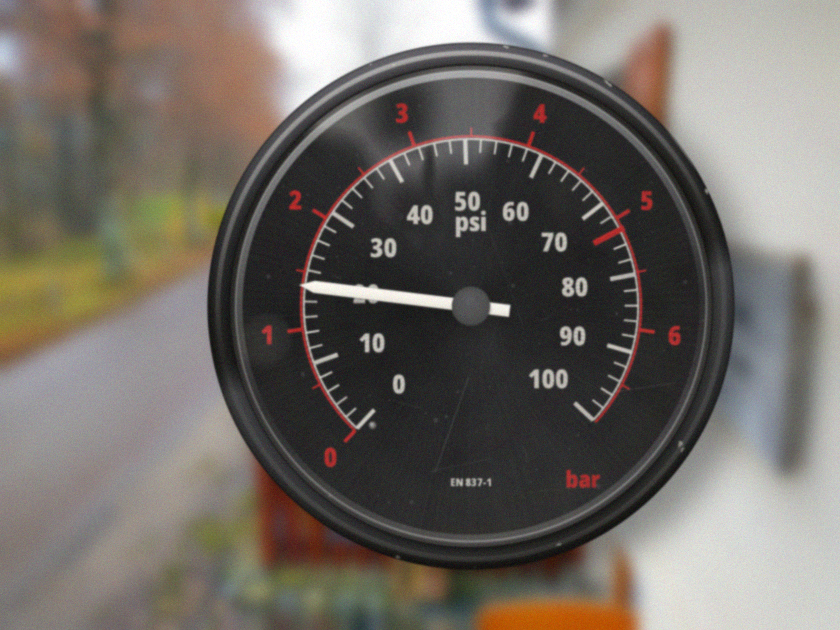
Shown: 20 psi
